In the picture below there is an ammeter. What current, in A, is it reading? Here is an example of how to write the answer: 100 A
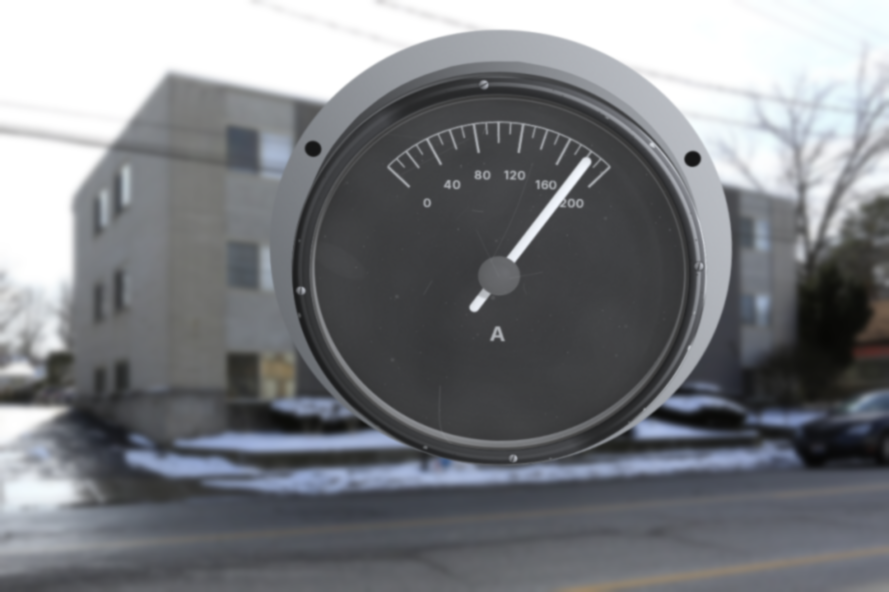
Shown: 180 A
